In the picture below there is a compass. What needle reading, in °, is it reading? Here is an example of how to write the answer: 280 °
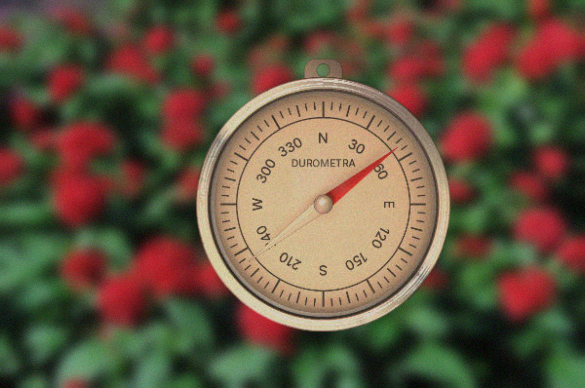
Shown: 52.5 °
